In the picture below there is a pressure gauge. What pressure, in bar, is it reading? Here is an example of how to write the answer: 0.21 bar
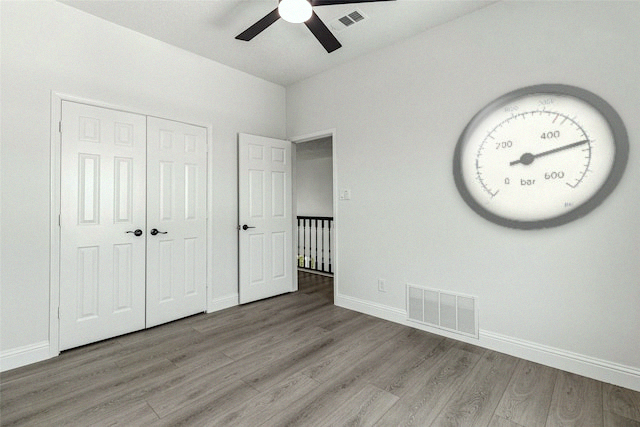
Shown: 480 bar
